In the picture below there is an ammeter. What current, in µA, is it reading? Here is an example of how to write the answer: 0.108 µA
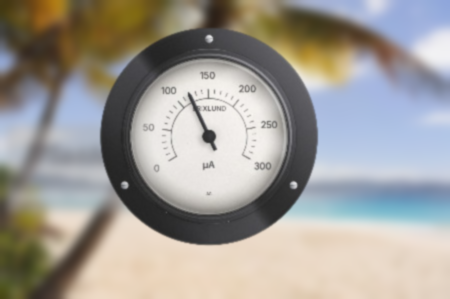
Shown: 120 µA
